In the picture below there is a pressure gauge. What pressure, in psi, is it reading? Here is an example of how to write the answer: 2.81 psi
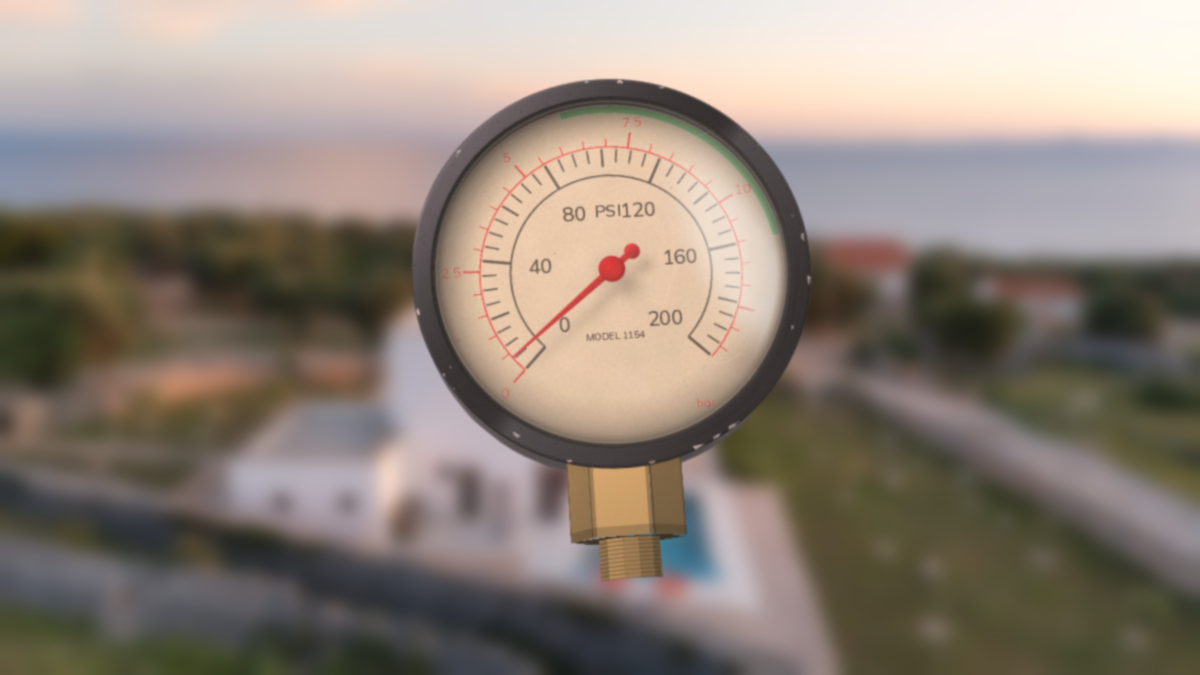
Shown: 5 psi
